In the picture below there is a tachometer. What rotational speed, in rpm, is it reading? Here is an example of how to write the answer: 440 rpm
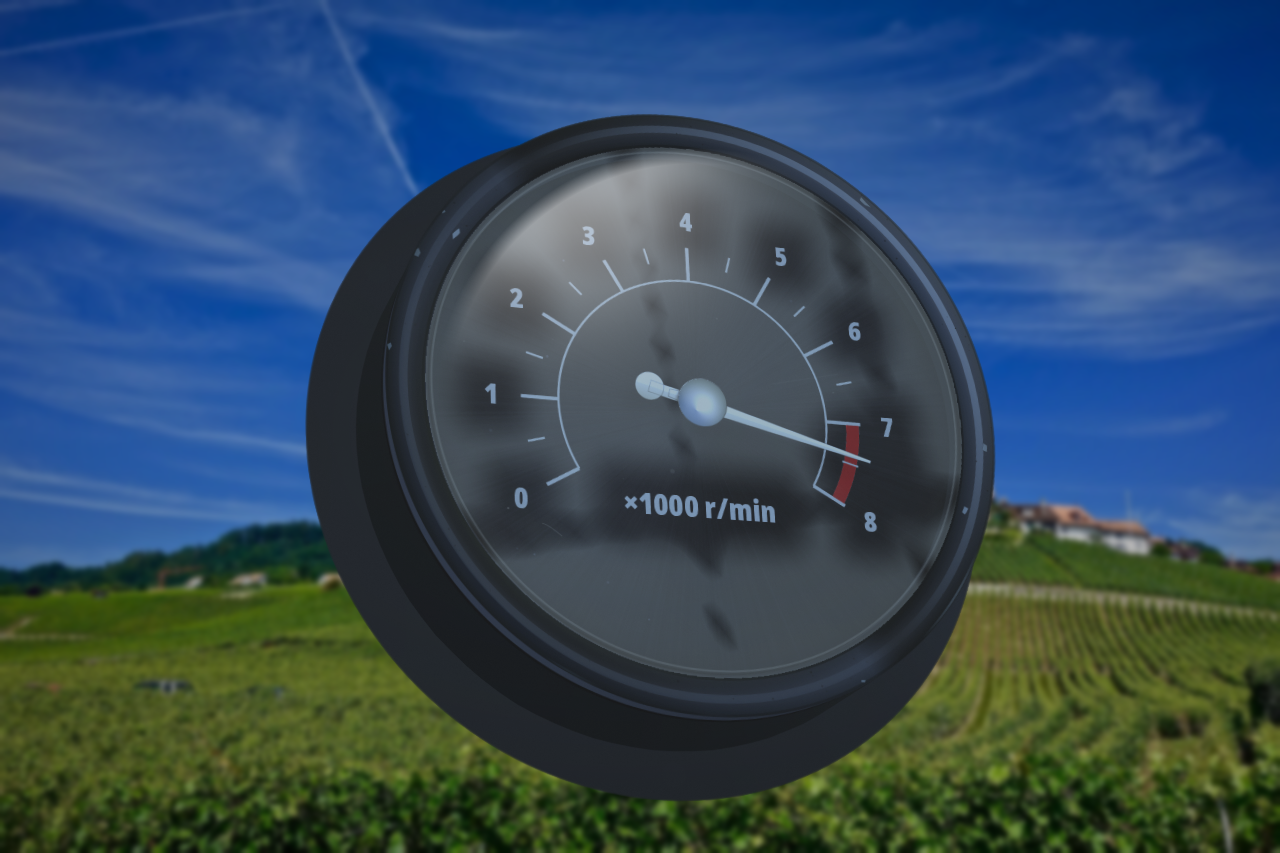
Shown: 7500 rpm
